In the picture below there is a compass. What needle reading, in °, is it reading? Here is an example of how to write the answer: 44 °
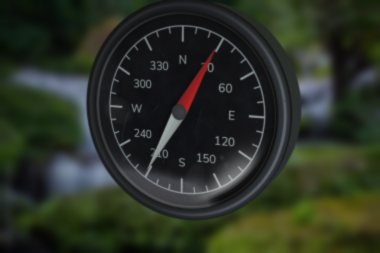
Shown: 30 °
